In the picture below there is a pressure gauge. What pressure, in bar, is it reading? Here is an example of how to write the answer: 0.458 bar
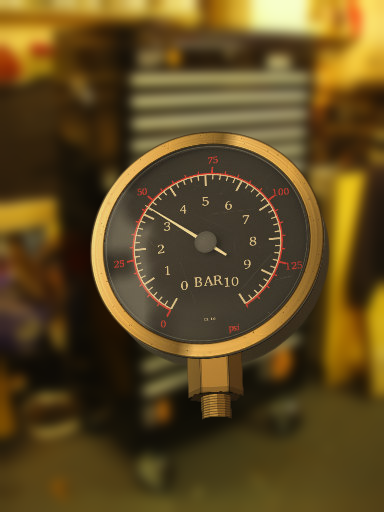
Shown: 3.2 bar
